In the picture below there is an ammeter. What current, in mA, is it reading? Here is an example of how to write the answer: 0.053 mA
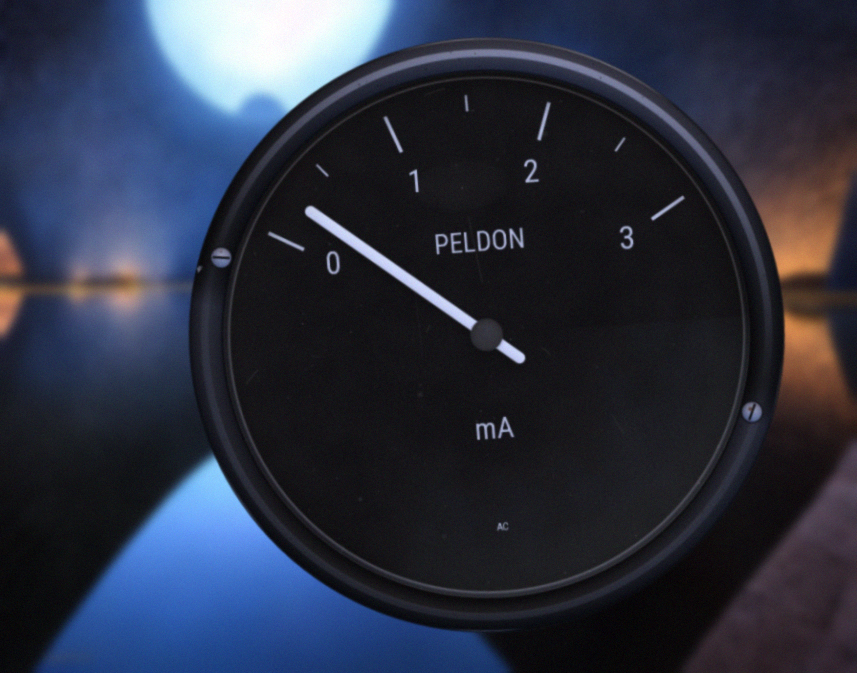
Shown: 0.25 mA
